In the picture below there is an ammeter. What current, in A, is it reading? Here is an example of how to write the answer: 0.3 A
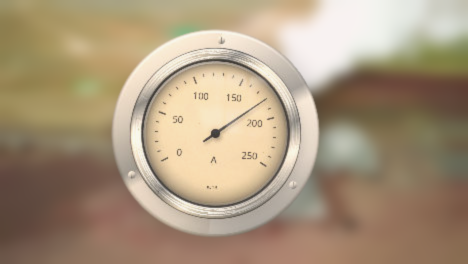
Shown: 180 A
